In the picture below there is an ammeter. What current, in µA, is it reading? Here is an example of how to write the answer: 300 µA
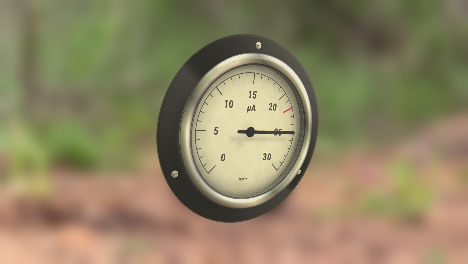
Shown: 25 µA
